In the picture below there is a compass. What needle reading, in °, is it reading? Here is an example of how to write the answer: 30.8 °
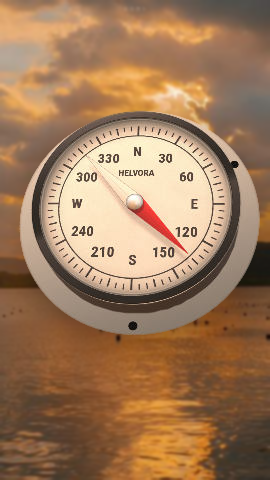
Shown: 135 °
